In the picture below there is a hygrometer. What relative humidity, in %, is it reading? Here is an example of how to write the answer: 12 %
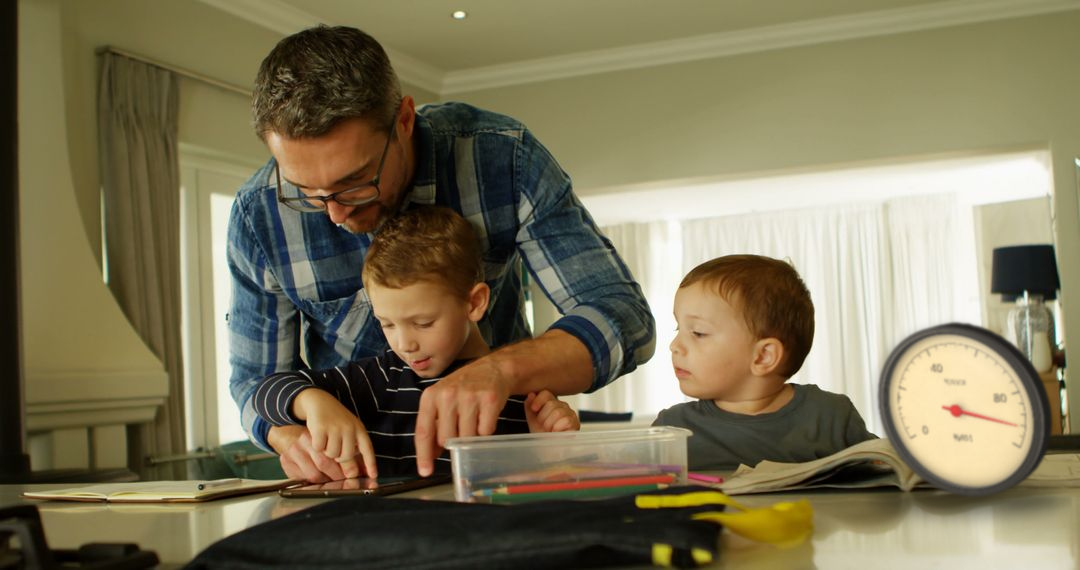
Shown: 92 %
